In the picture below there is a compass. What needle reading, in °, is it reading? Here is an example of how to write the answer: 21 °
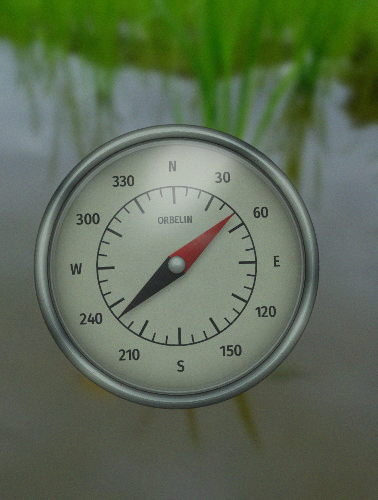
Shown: 50 °
